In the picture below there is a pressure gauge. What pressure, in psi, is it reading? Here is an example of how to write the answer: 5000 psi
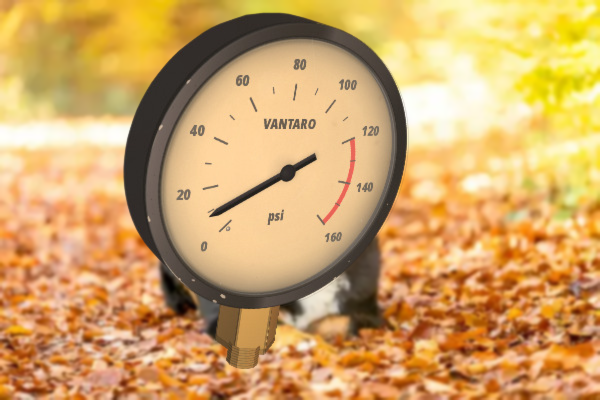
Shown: 10 psi
